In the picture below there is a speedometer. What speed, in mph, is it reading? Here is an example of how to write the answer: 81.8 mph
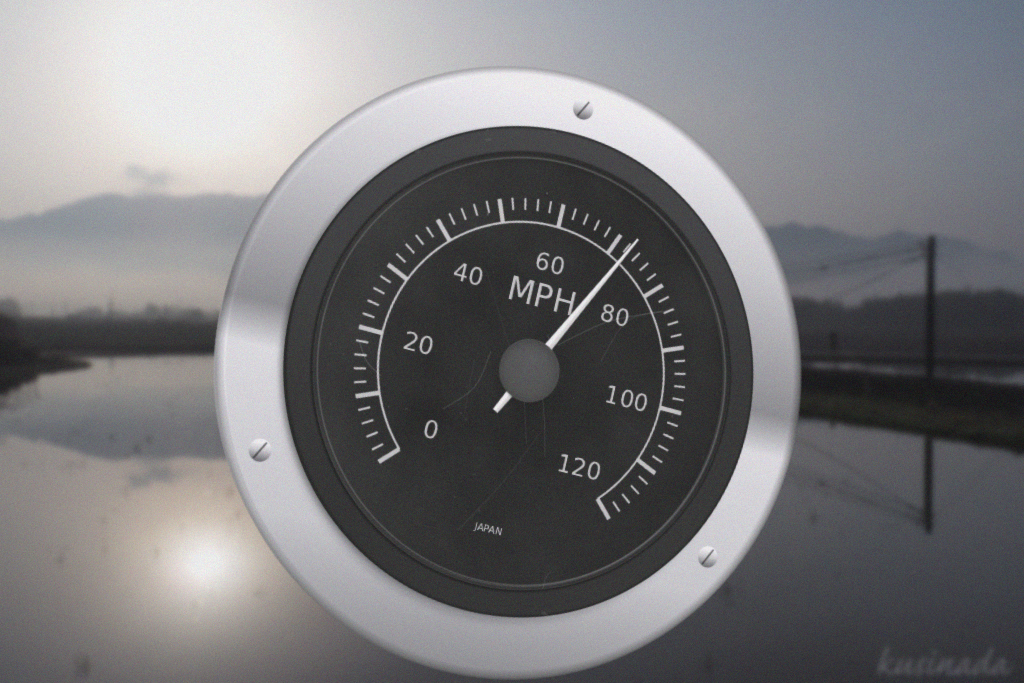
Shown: 72 mph
